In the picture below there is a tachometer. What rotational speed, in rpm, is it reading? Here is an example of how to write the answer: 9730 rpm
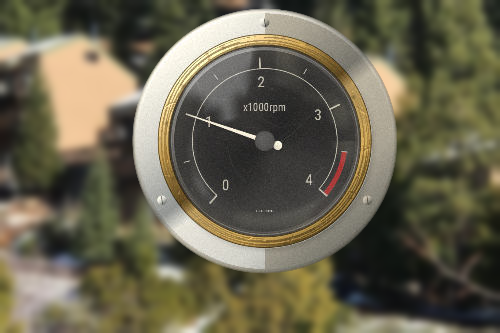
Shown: 1000 rpm
